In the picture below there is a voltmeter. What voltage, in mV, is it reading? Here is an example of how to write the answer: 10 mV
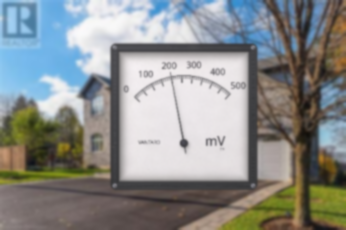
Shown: 200 mV
